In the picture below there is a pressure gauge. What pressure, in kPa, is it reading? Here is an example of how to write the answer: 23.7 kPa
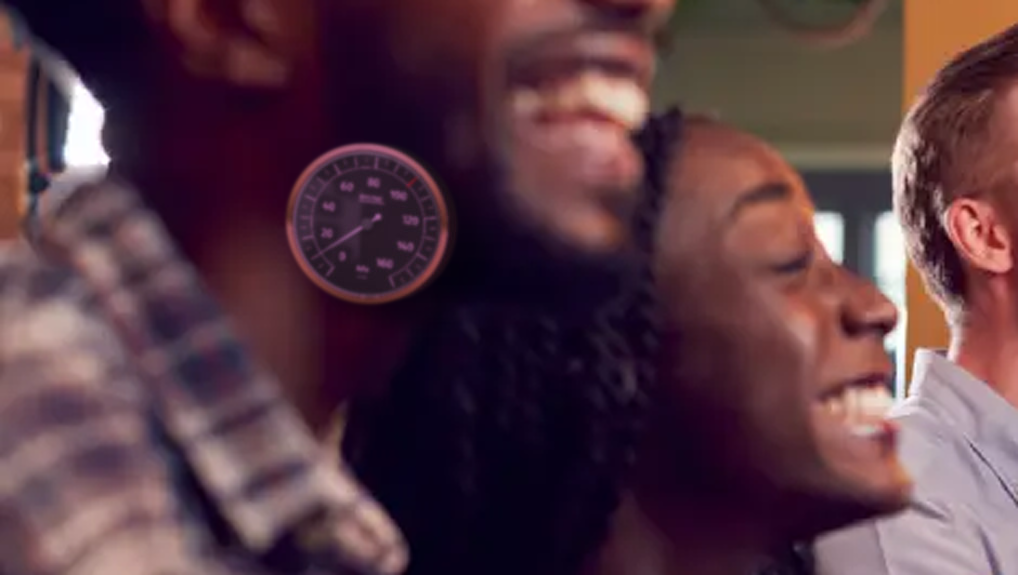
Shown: 10 kPa
